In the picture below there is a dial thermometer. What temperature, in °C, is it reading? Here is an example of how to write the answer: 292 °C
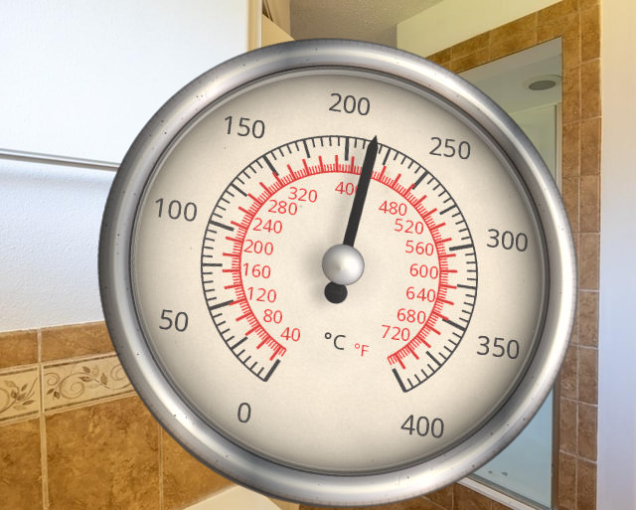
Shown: 215 °C
